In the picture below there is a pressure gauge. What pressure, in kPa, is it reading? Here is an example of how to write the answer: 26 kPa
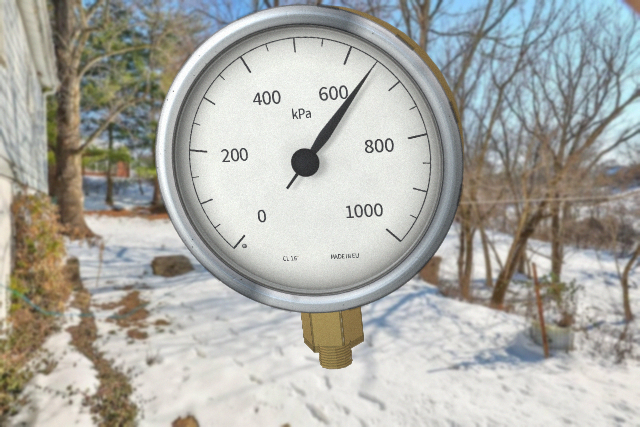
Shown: 650 kPa
